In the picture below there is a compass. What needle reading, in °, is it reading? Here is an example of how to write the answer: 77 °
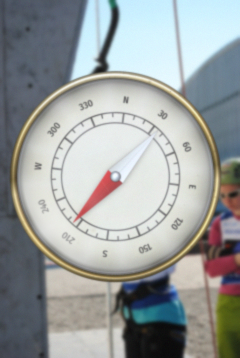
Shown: 215 °
